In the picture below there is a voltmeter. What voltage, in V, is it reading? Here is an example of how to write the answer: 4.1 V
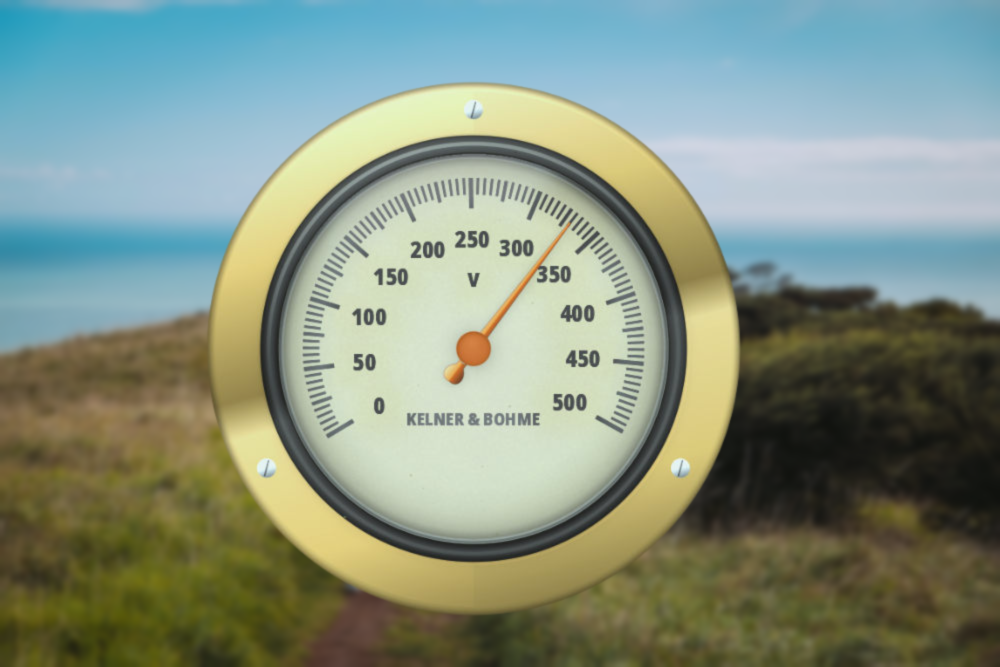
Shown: 330 V
